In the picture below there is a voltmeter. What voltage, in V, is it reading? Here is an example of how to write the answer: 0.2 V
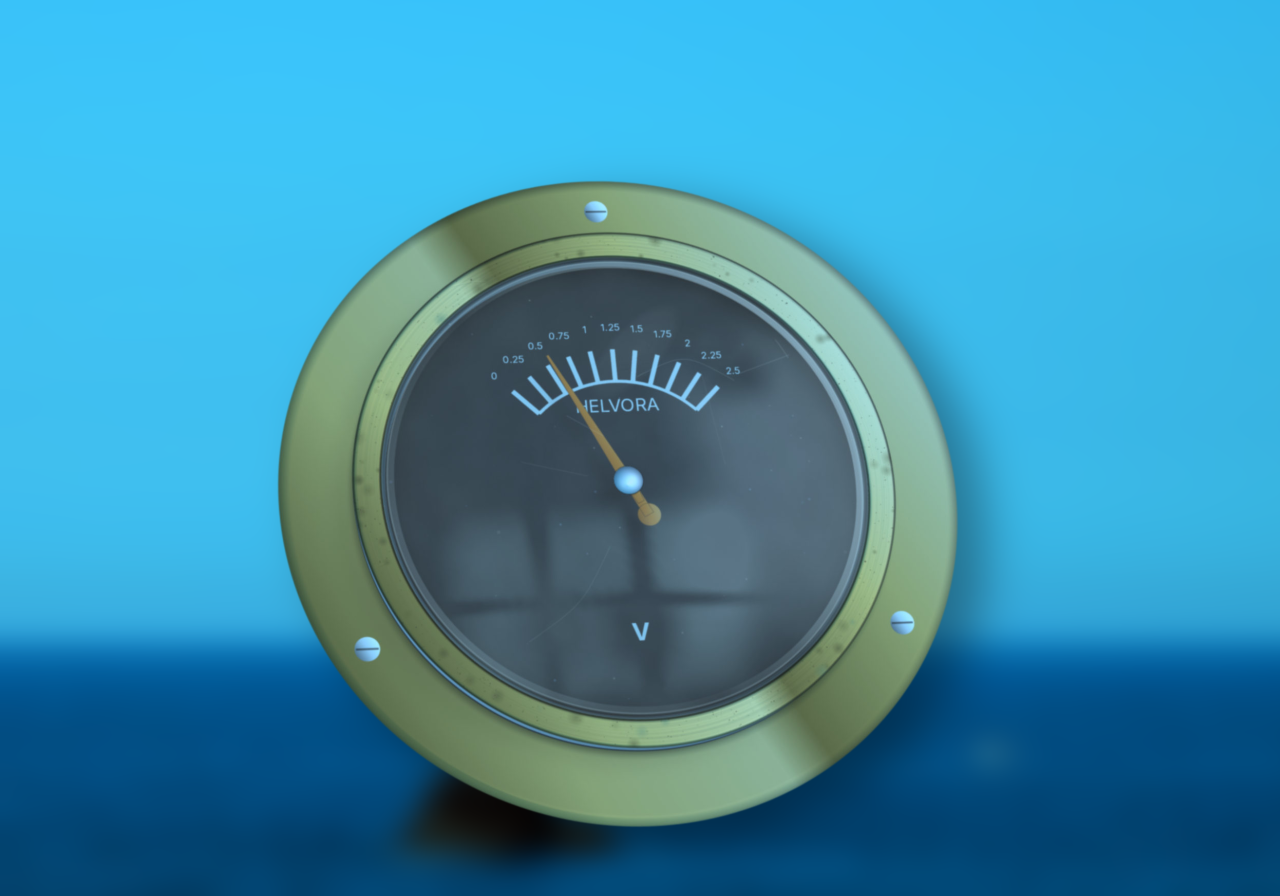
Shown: 0.5 V
